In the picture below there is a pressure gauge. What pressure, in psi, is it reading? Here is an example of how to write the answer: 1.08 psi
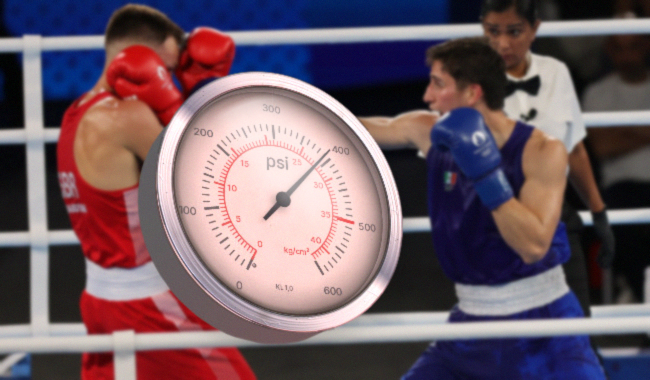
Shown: 390 psi
